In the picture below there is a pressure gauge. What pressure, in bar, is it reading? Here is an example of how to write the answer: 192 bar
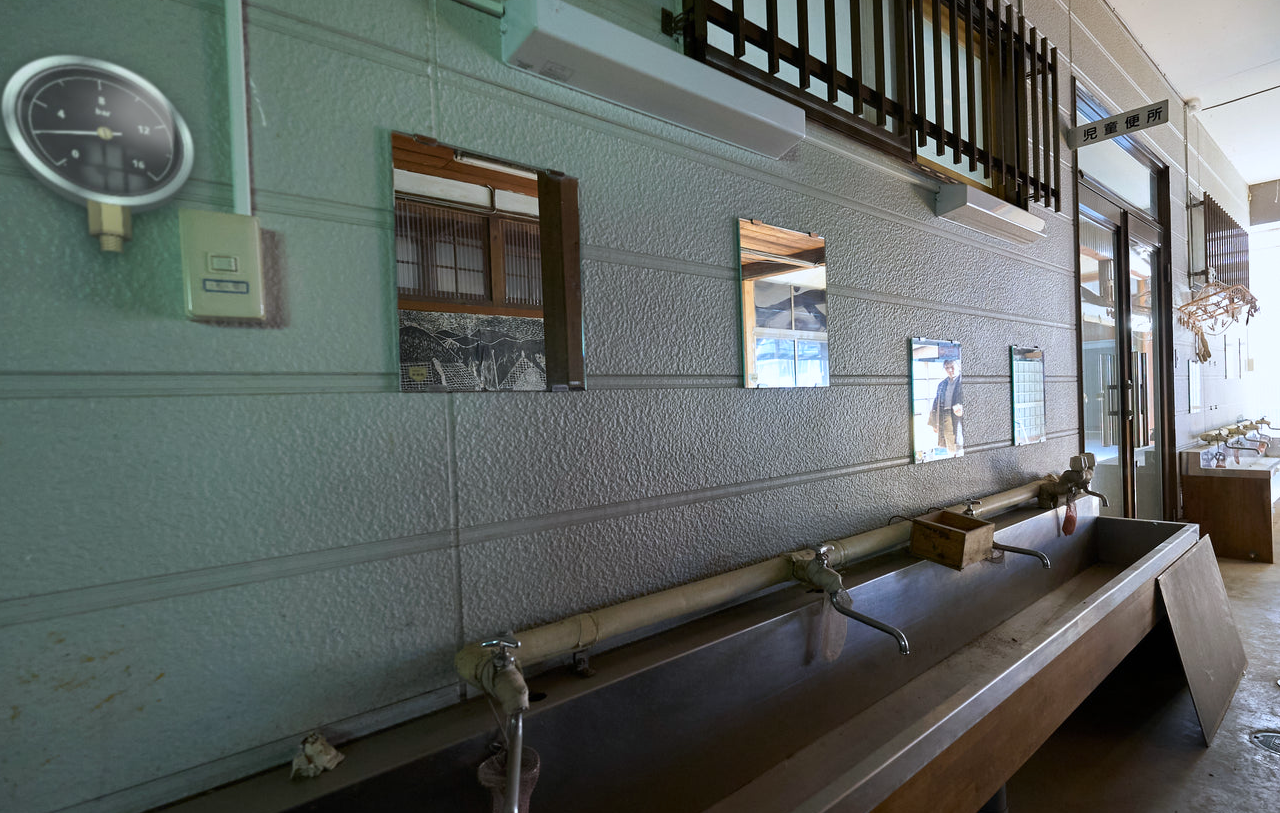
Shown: 2 bar
